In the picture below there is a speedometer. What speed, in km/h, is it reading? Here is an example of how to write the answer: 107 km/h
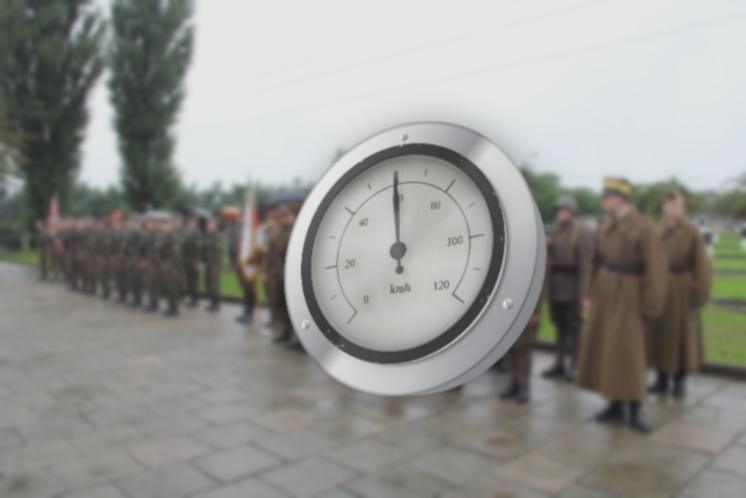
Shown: 60 km/h
